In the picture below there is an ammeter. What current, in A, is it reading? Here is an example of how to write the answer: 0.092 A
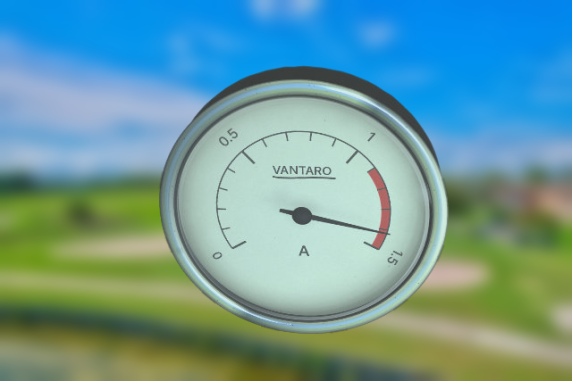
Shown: 1.4 A
